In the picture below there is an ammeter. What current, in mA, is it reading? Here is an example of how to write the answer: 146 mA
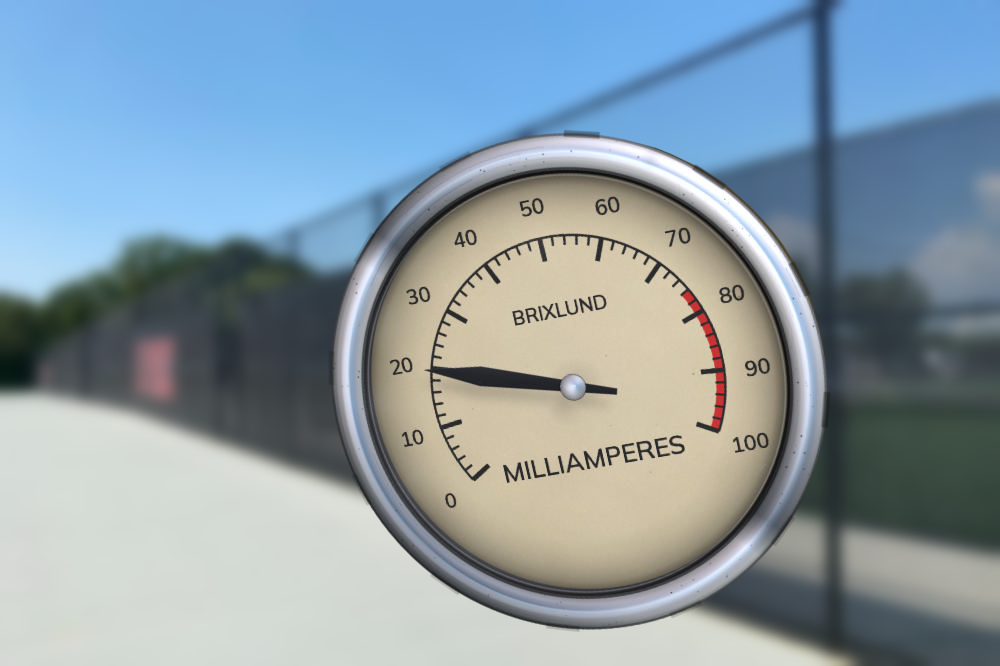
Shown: 20 mA
